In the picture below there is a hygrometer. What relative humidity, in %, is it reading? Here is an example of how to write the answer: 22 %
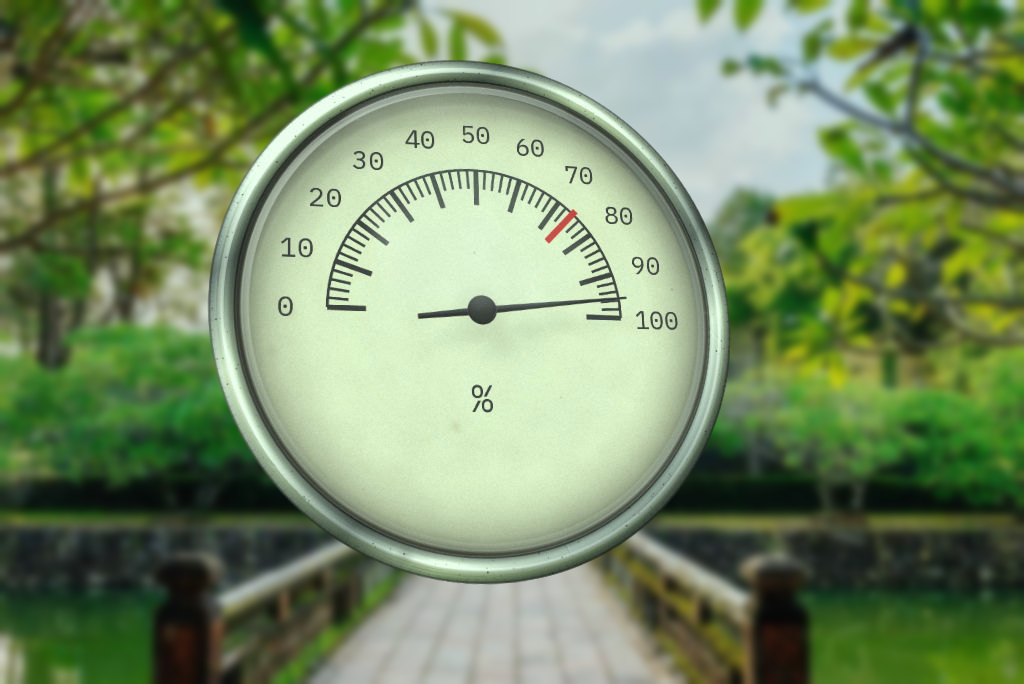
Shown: 96 %
